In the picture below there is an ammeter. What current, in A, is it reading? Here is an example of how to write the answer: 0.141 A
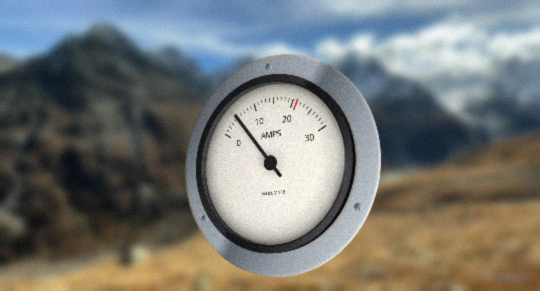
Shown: 5 A
